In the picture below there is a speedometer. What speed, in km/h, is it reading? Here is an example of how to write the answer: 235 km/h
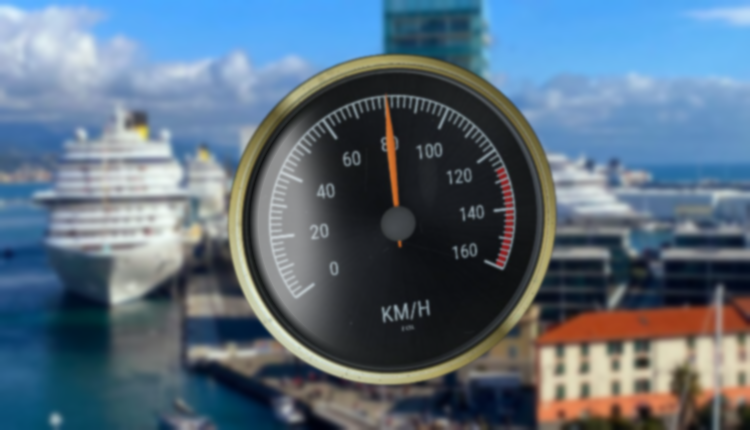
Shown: 80 km/h
